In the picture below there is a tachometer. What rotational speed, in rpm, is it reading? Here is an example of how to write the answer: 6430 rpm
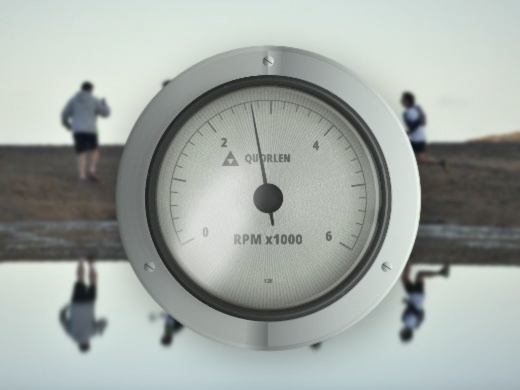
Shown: 2700 rpm
